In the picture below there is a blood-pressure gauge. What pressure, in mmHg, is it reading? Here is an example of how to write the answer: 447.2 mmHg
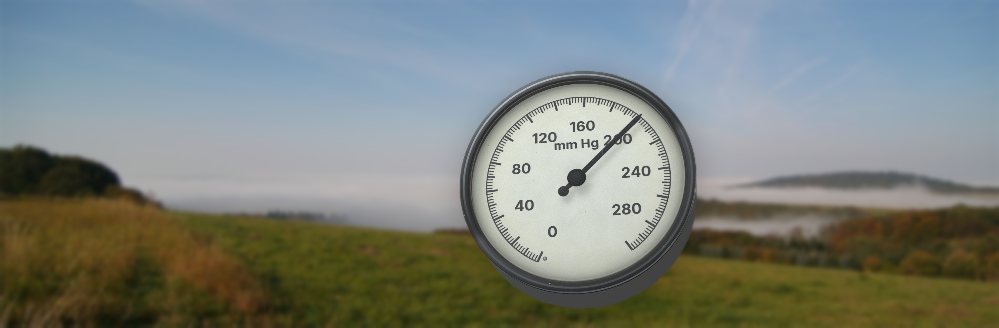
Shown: 200 mmHg
